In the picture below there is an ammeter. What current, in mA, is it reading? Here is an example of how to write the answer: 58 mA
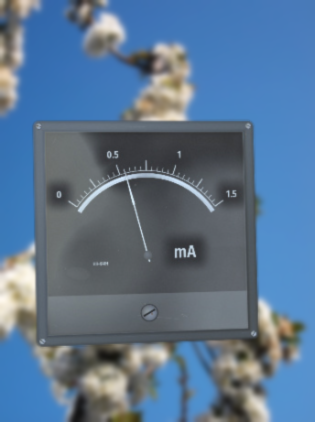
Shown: 0.55 mA
